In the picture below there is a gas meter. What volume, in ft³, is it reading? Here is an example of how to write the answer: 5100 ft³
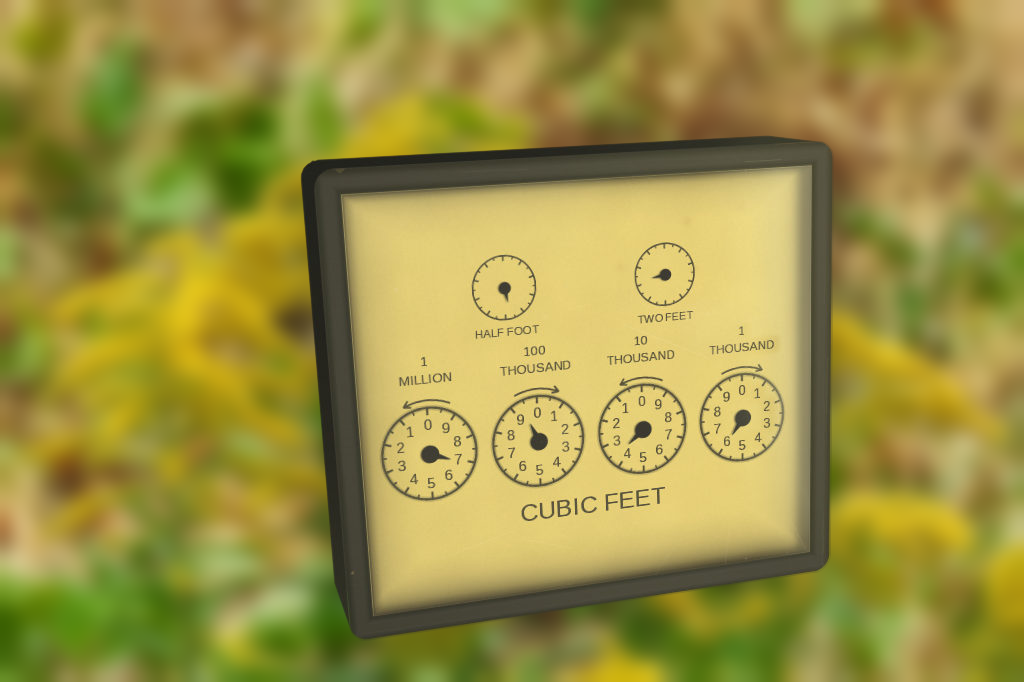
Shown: 693600 ft³
